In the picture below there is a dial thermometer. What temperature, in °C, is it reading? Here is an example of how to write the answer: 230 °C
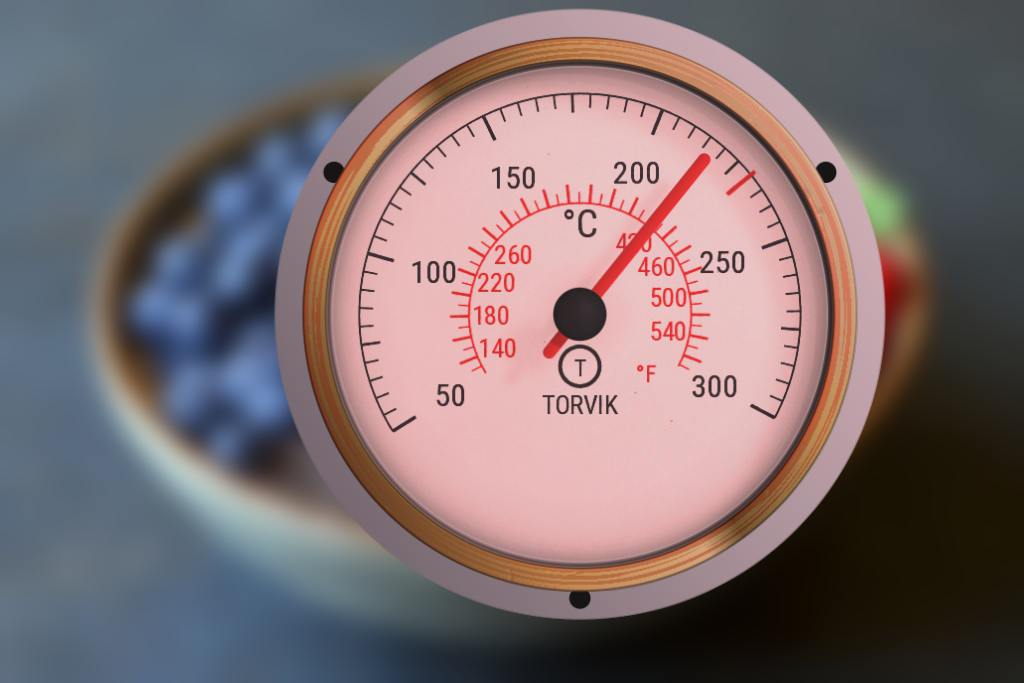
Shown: 217.5 °C
